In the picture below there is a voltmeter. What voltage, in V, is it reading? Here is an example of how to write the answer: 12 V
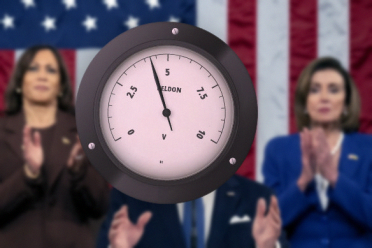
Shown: 4.25 V
